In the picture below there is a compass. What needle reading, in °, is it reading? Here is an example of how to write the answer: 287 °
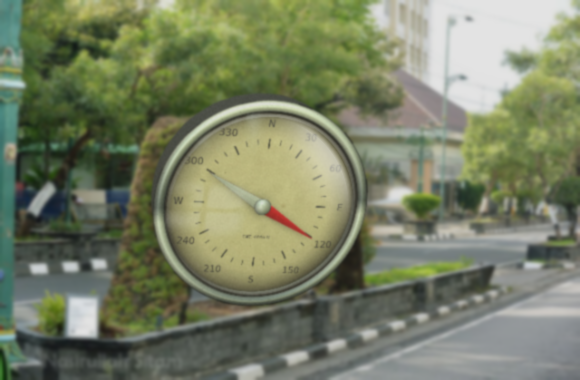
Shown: 120 °
